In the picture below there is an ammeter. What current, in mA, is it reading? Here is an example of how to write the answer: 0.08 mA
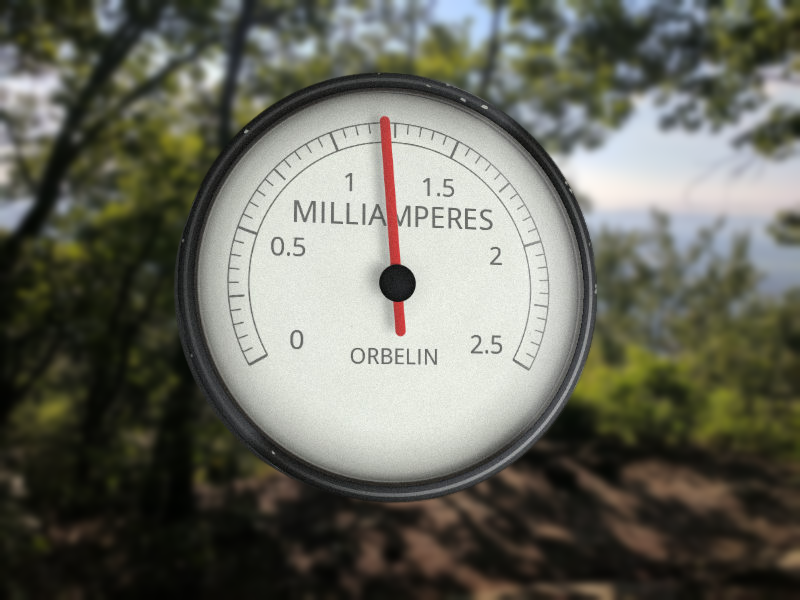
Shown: 1.2 mA
